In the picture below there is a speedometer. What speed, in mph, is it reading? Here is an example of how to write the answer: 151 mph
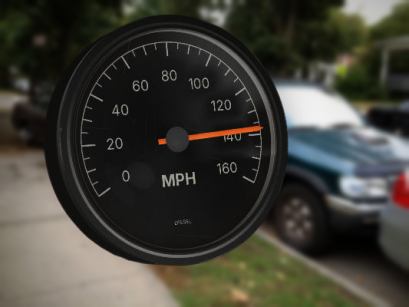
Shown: 137.5 mph
